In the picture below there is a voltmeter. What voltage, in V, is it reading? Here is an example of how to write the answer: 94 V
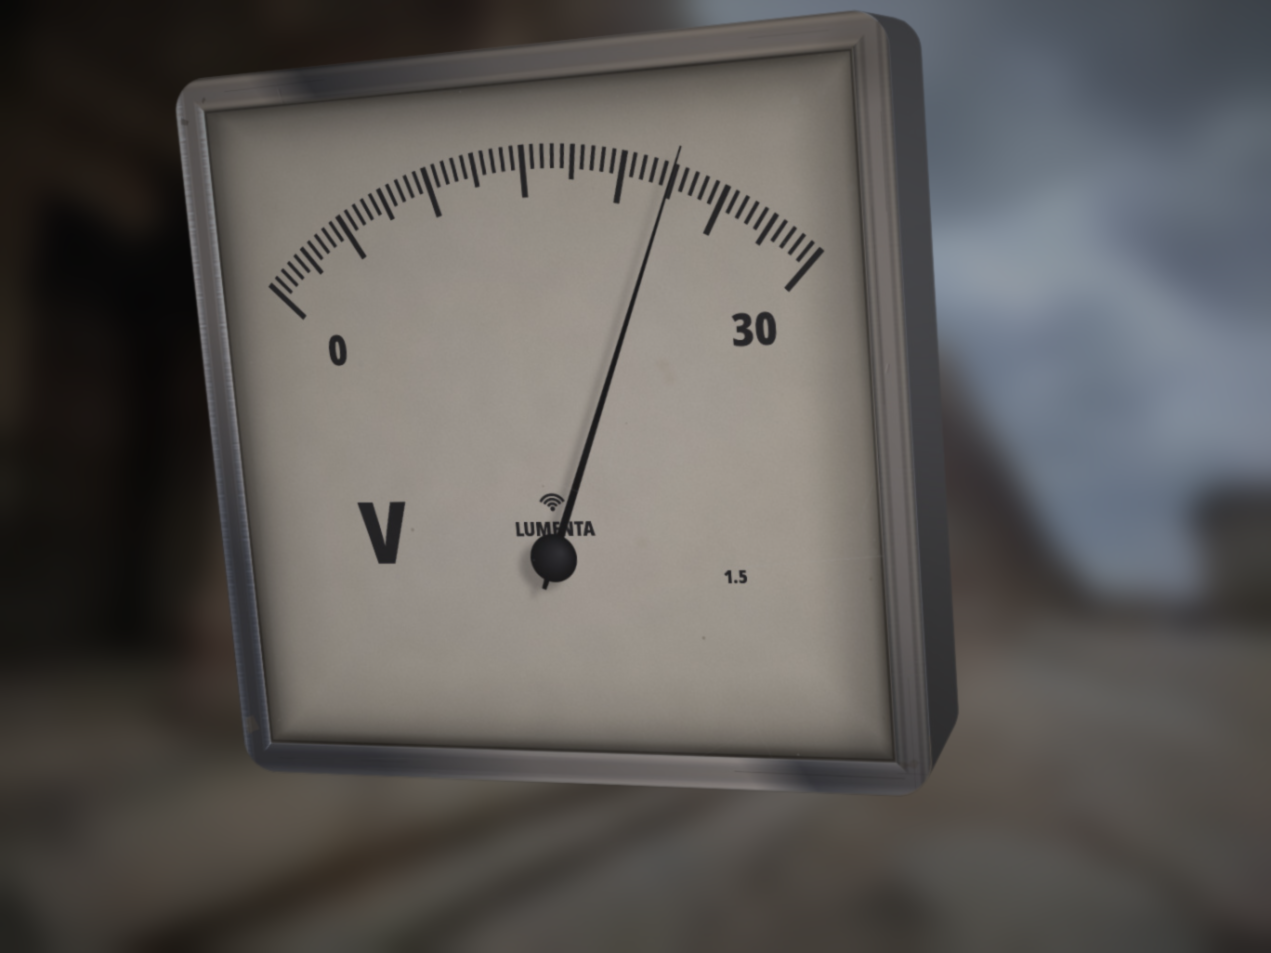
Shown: 22.5 V
